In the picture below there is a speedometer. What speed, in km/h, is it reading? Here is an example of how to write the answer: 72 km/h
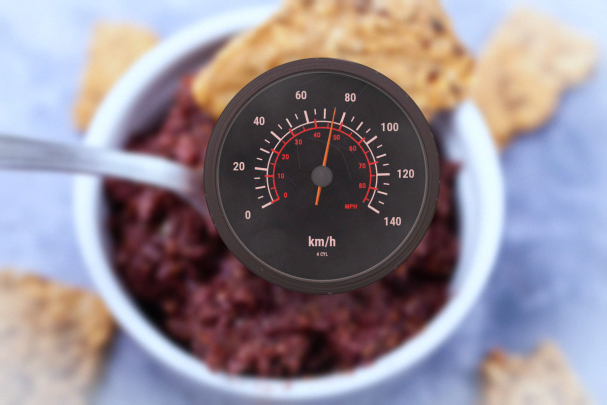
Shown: 75 km/h
